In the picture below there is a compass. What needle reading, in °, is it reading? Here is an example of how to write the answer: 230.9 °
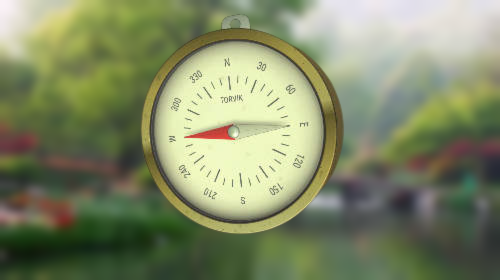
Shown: 270 °
